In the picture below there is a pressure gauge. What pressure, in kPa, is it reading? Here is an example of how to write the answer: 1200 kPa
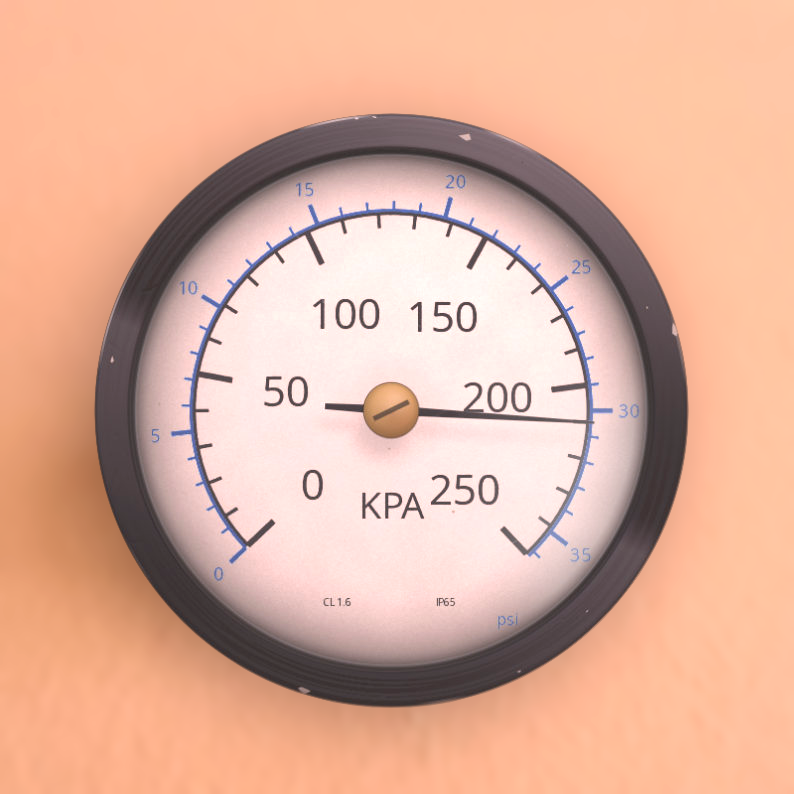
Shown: 210 kPa
